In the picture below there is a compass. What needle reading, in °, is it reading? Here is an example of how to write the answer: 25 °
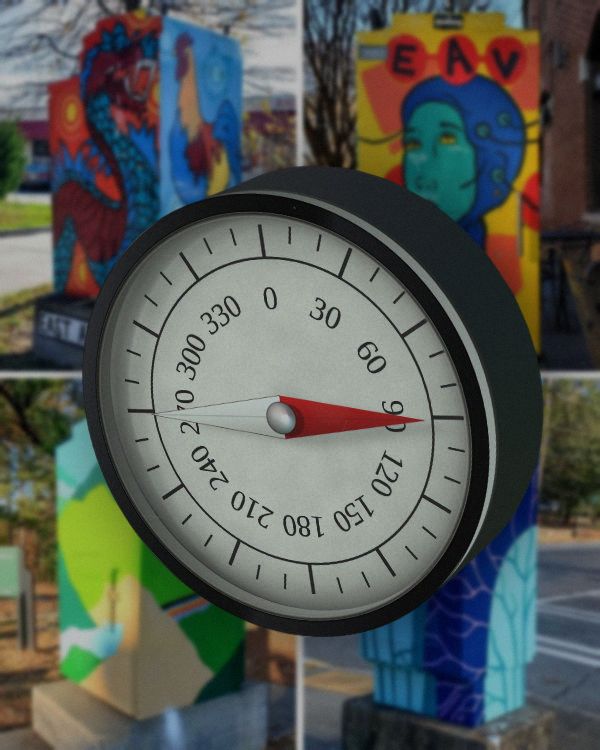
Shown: 90 °
